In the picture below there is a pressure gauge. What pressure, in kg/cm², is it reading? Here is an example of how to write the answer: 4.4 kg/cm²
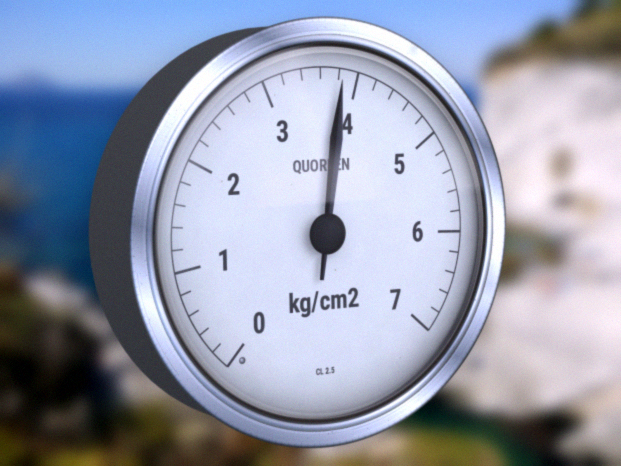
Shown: 3.8 kg/cm²
